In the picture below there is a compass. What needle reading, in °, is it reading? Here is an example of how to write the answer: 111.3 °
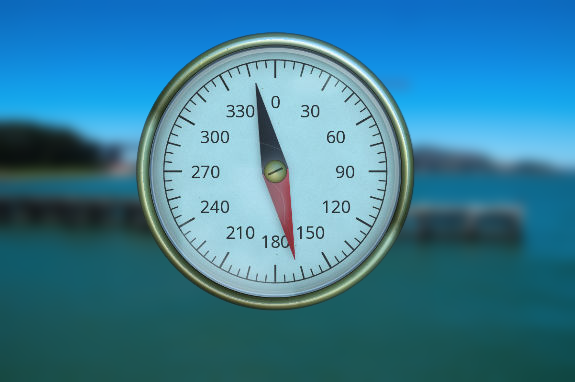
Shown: 167.5 °
